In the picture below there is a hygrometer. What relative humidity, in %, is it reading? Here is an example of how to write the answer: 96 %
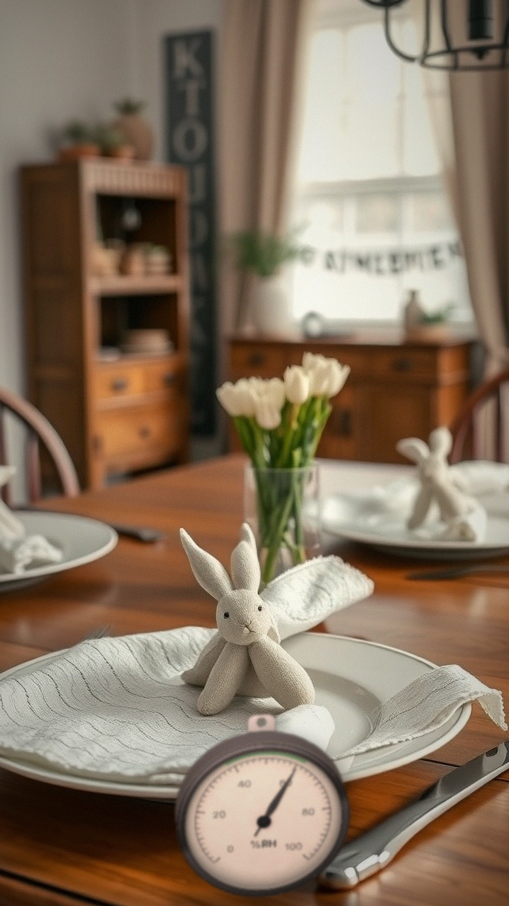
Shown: 60 %
